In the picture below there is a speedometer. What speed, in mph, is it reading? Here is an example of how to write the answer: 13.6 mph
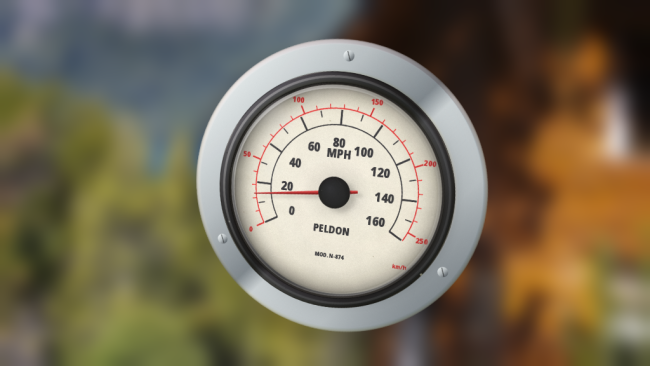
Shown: 15 mph
